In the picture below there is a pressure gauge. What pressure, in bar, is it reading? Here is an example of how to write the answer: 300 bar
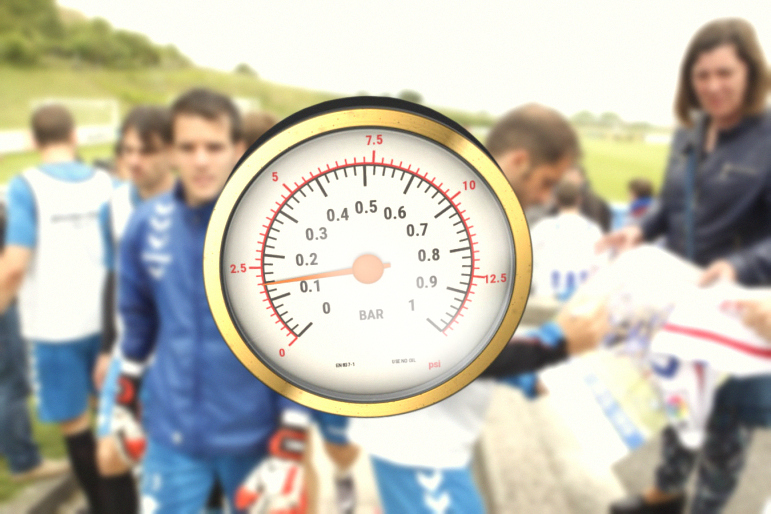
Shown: 0.14 bar
